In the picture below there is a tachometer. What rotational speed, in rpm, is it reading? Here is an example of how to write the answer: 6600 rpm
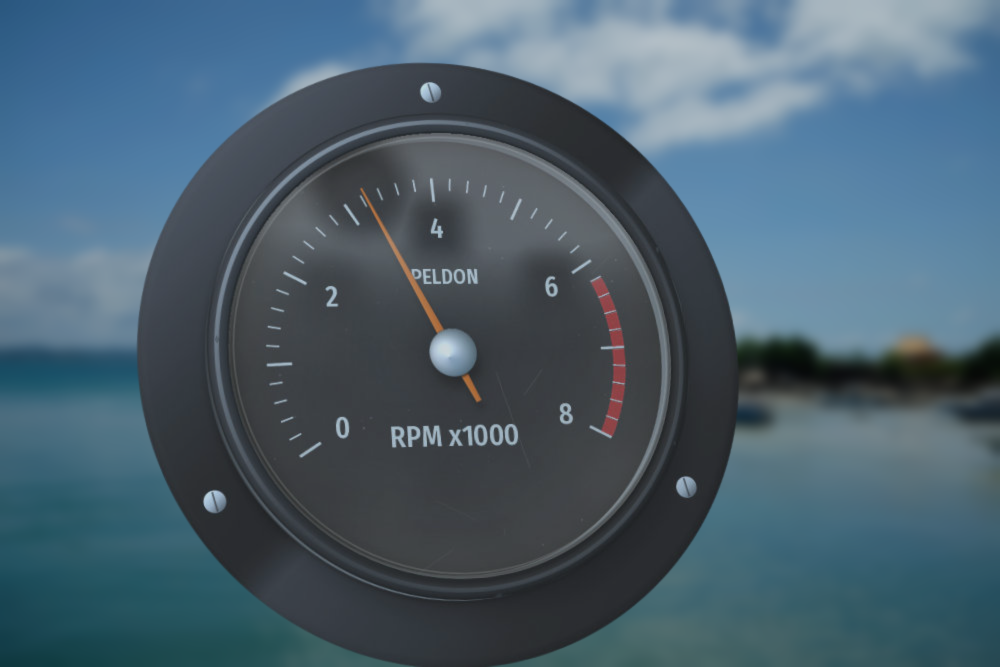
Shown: 3200 rpm
